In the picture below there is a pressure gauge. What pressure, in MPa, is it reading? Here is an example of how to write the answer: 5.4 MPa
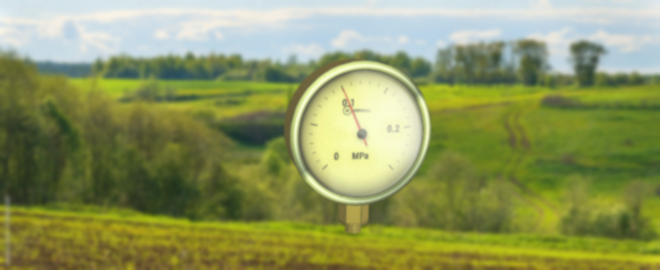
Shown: 0.1 MPa
